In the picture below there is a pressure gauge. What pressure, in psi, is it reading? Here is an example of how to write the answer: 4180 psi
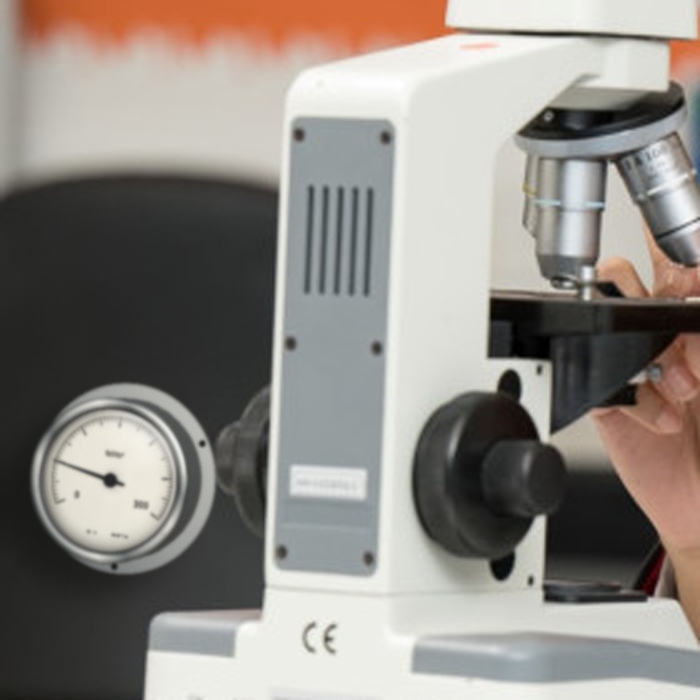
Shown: 50 psi
